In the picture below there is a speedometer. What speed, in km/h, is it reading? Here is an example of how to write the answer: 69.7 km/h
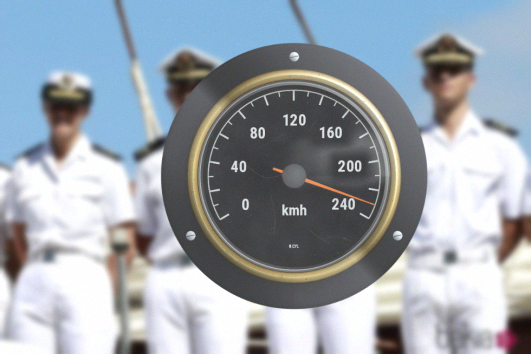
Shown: 230 km/h
